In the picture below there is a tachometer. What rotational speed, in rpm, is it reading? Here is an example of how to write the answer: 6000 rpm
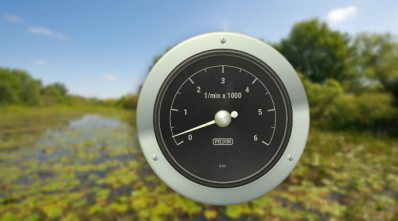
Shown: 250 rpm
